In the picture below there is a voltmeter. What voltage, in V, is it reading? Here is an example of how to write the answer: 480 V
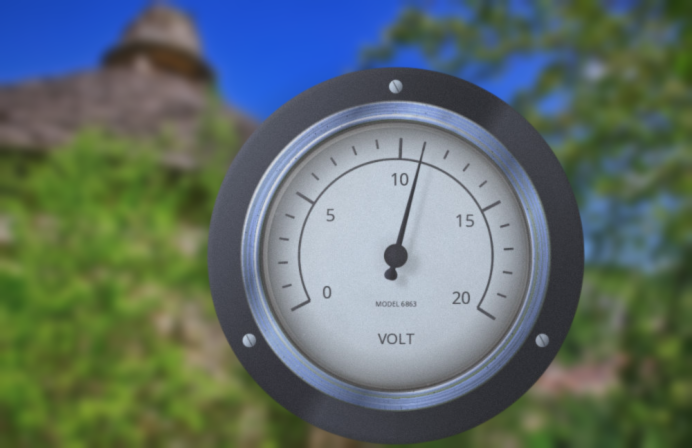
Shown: 11 V
